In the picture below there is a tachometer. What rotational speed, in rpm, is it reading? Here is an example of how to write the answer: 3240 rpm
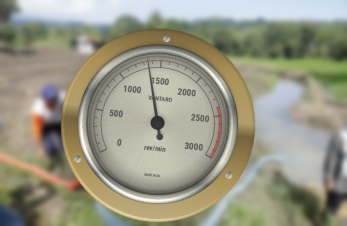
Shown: 1350 rpm
